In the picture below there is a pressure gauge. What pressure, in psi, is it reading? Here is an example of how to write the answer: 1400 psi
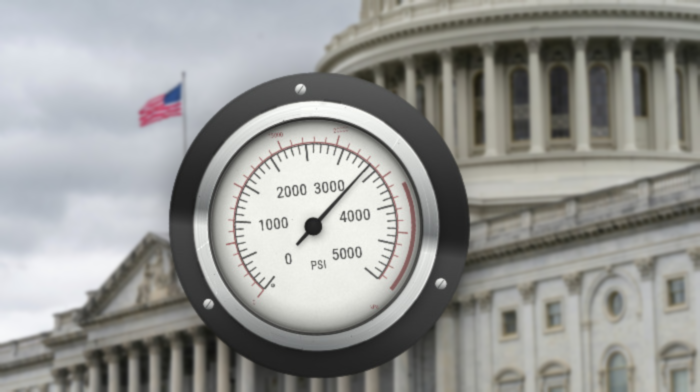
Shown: 3400 psi
